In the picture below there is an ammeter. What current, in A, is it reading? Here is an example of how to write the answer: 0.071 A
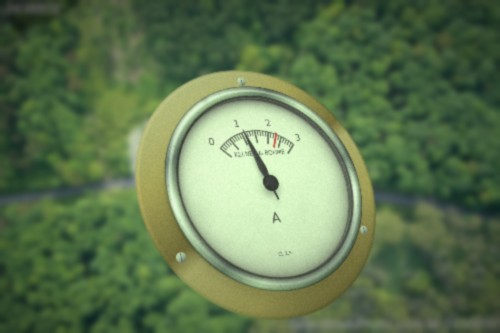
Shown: 1 A
